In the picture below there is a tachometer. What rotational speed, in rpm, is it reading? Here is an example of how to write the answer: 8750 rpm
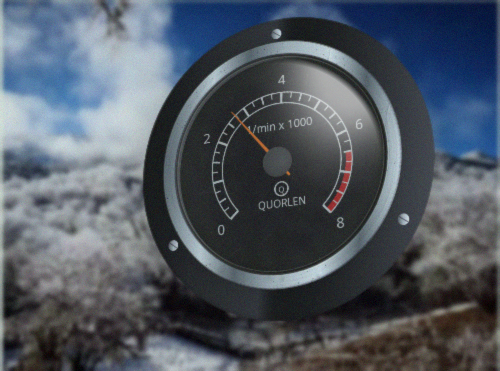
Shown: 2750 rpm
